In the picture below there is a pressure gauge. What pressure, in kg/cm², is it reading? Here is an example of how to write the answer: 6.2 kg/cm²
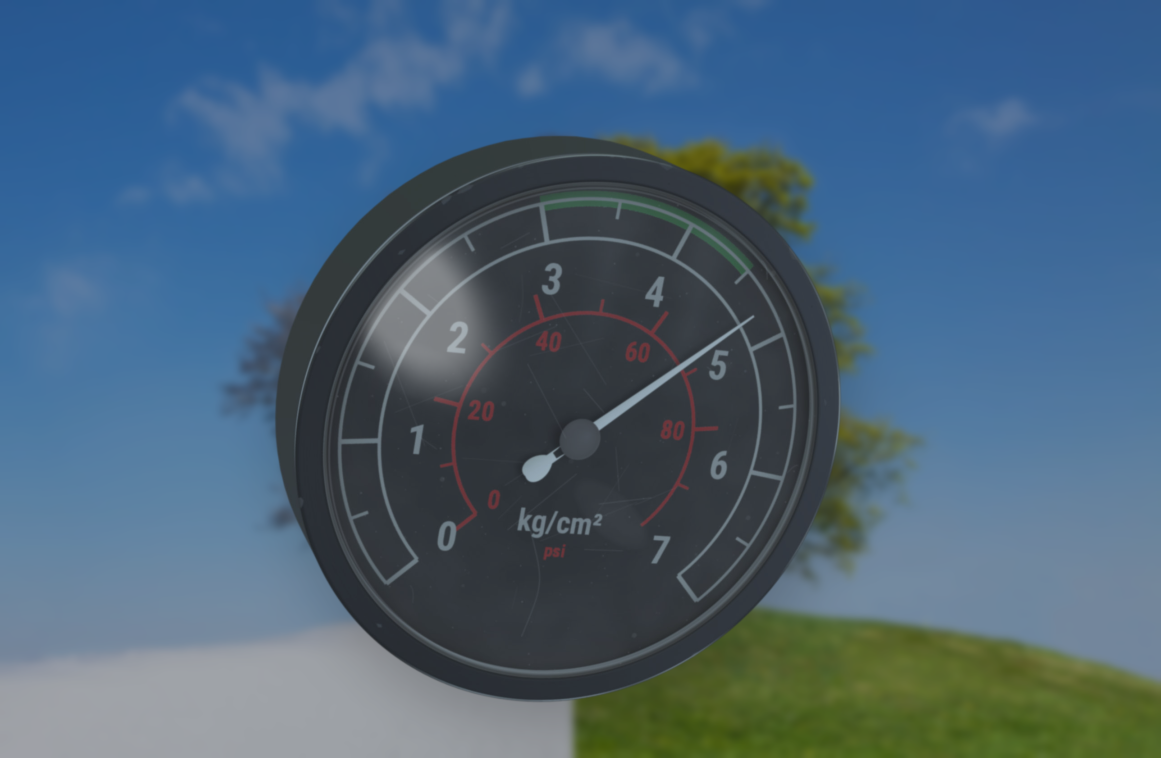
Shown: 4.75 kg/cm²
